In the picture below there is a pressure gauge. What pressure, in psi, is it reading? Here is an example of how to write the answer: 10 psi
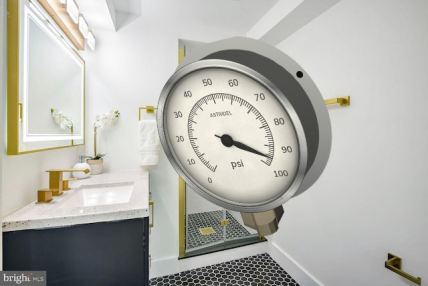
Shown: 95 psi
